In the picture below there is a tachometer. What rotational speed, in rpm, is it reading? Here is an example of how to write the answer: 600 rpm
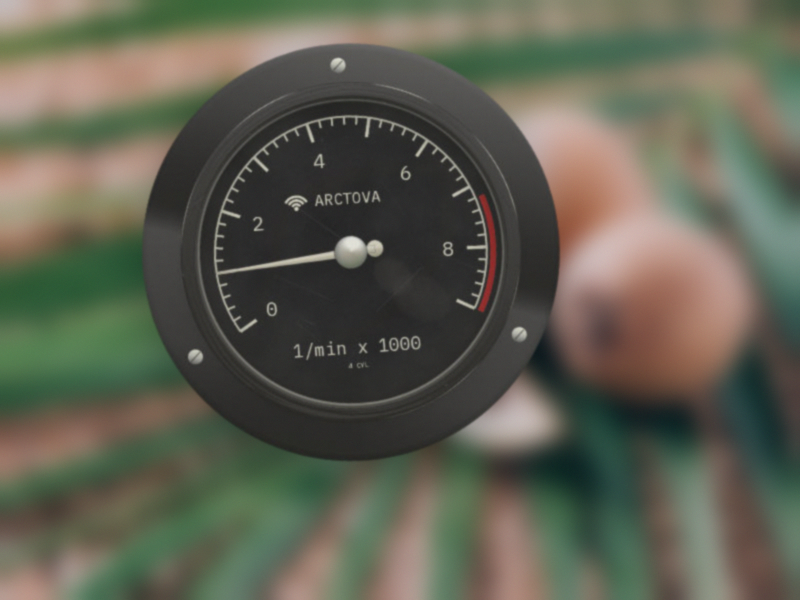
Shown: 1000 rpm
